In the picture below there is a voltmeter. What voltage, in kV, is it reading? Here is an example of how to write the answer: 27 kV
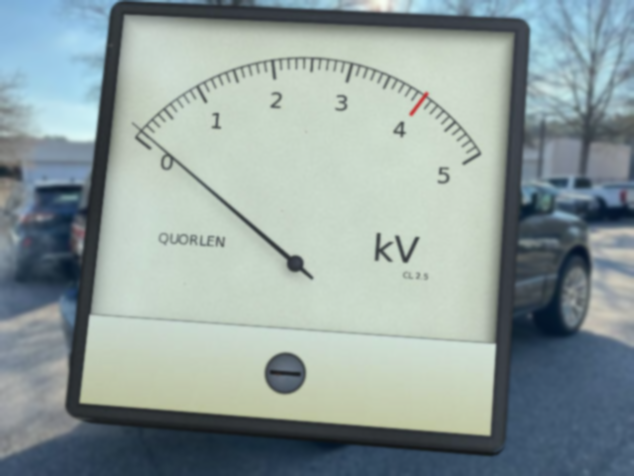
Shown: 0.1 kV
